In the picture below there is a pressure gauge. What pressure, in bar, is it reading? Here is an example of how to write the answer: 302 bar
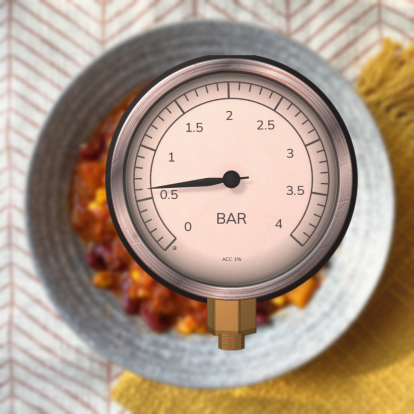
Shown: 0.6 bar
